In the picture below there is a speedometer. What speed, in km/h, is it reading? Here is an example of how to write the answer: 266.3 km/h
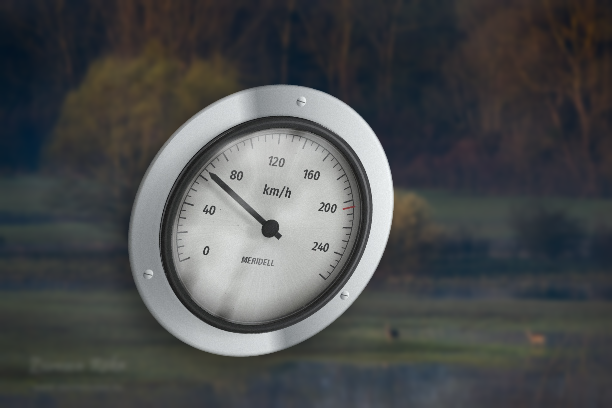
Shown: 65 km/h
